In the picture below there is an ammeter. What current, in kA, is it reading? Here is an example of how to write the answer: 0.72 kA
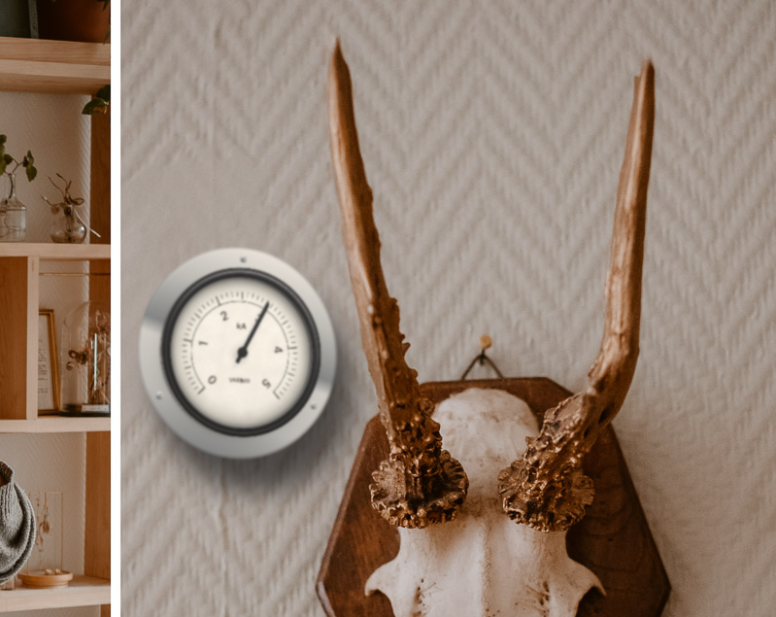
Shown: 3 kA
